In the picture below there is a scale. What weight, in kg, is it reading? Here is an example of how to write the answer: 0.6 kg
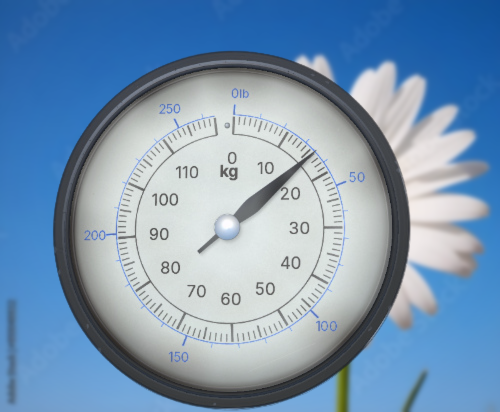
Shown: 16 kg
